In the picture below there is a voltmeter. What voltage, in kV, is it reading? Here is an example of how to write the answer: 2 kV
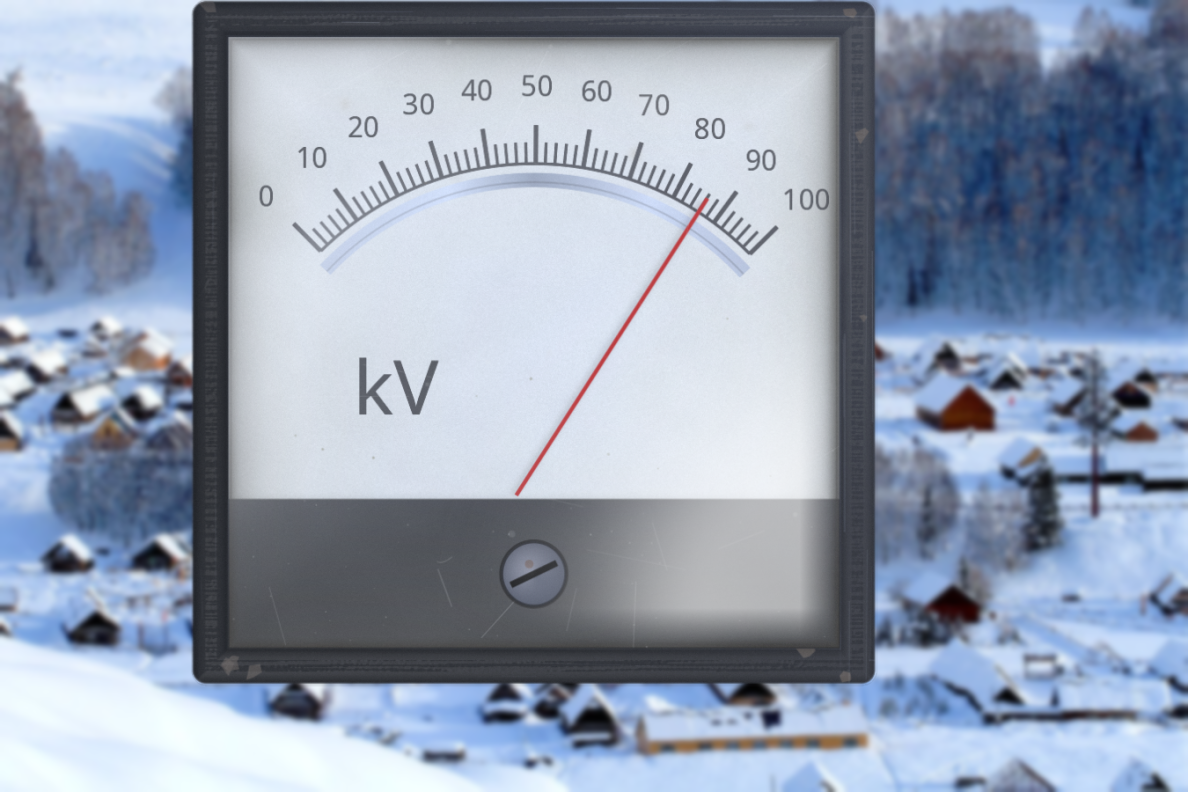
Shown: 86 kV
